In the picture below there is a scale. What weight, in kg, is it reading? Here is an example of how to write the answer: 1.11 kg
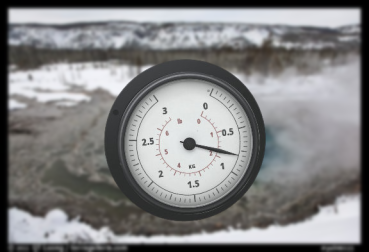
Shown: 0.8 kg
